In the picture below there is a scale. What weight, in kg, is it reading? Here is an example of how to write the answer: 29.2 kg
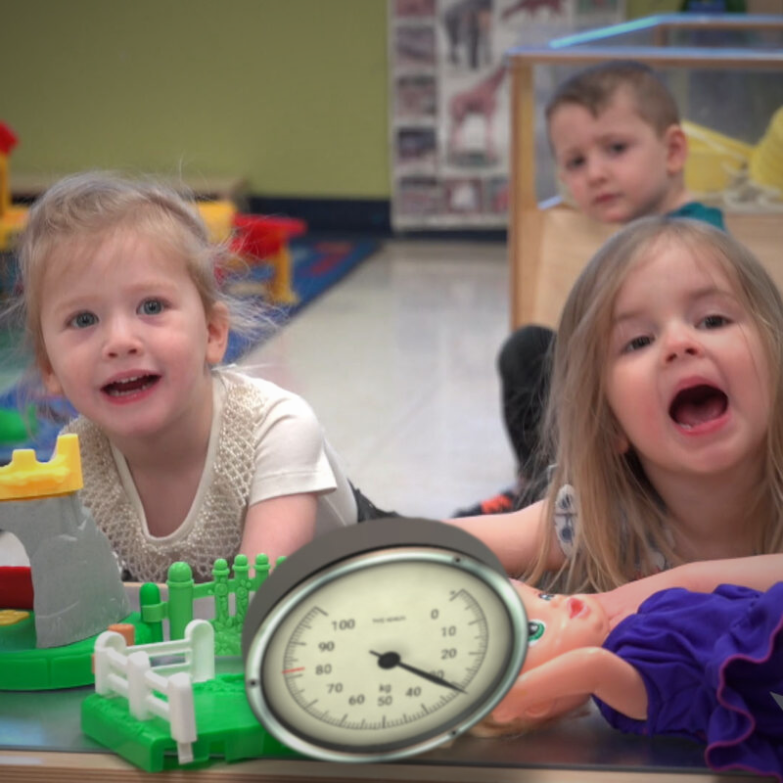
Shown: 30 kg
